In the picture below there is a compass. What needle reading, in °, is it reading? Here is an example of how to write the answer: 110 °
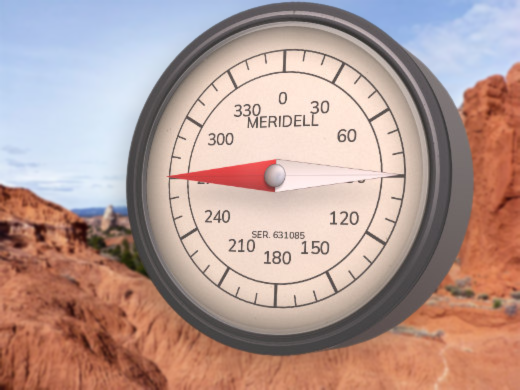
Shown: 270 °
